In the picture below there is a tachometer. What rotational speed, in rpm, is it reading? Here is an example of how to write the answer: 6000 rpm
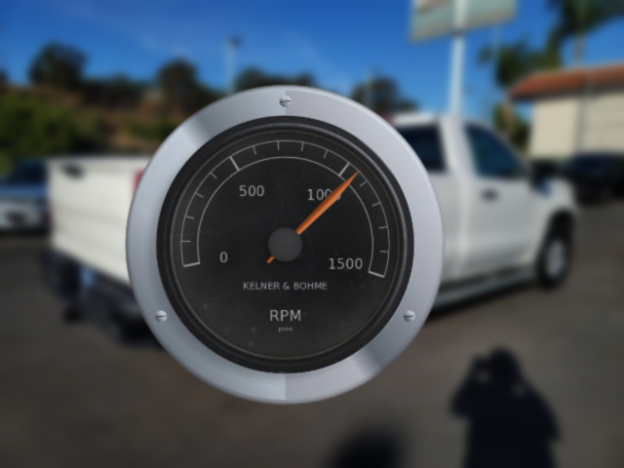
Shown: 1050 rpm
